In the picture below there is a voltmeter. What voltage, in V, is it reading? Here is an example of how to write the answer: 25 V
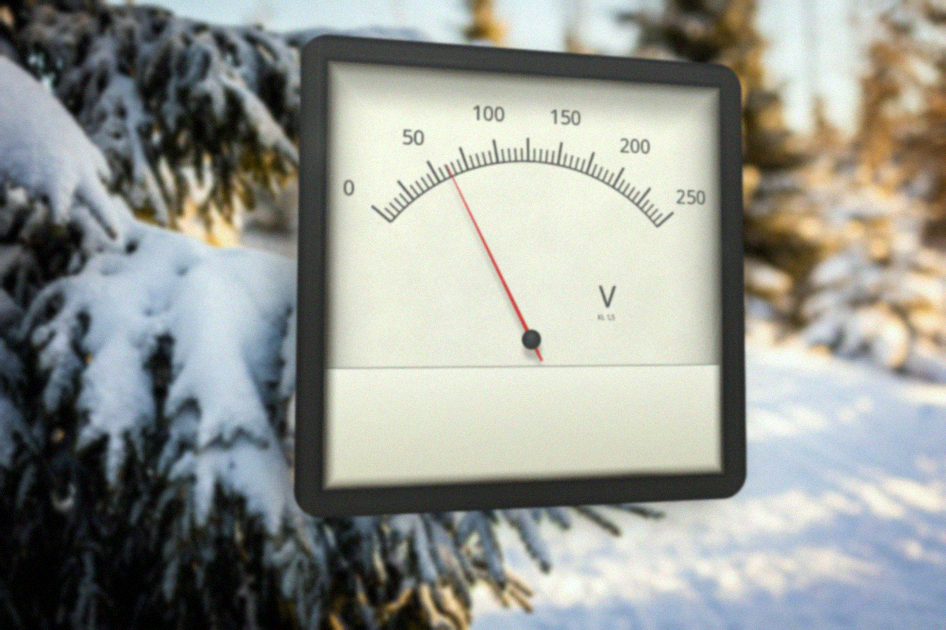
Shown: 60 V
